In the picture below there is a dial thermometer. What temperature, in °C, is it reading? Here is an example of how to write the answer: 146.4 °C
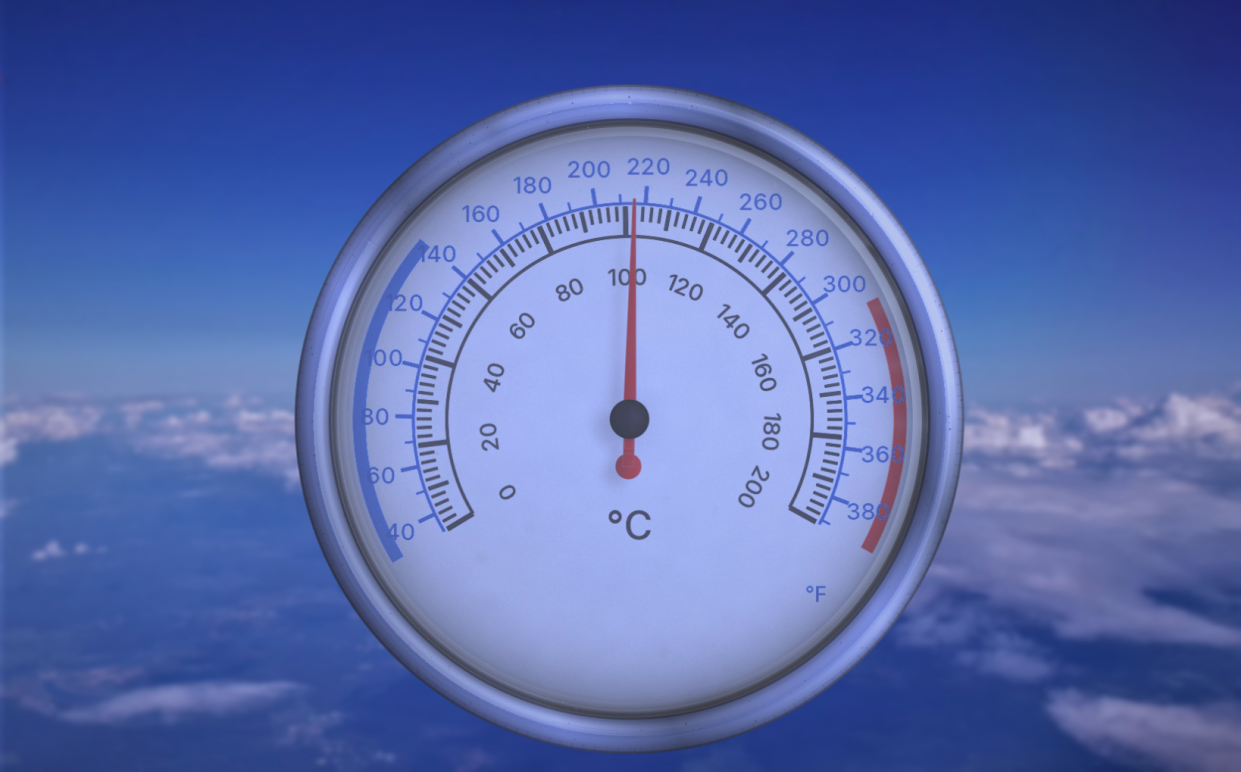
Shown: 102 °C
